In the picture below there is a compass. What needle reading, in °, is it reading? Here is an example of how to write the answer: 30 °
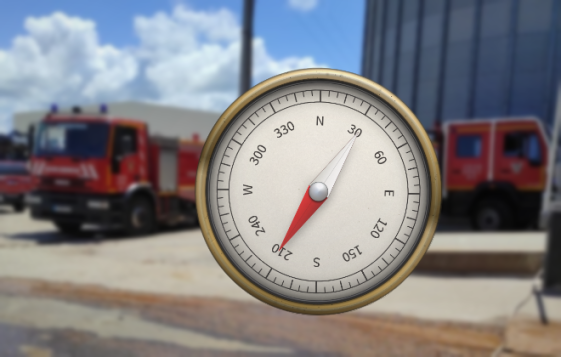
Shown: 212.5 °
